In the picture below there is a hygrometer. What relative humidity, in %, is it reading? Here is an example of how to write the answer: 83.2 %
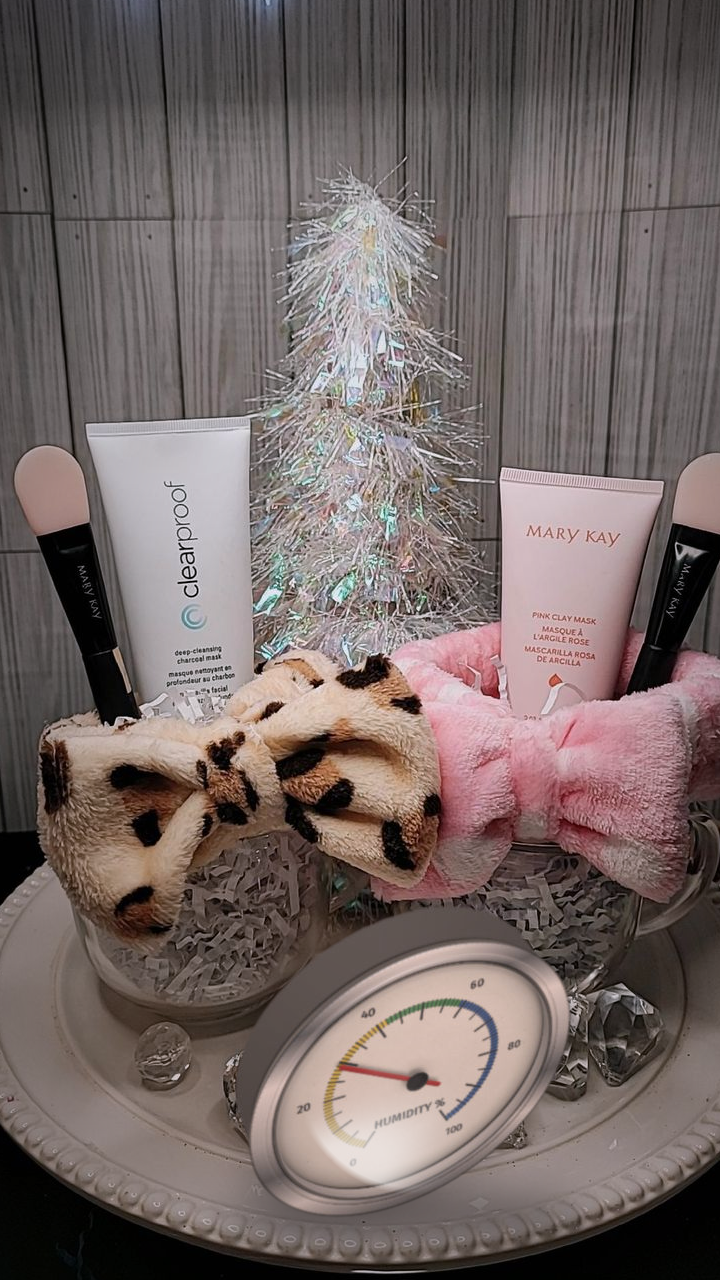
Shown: 30 %
